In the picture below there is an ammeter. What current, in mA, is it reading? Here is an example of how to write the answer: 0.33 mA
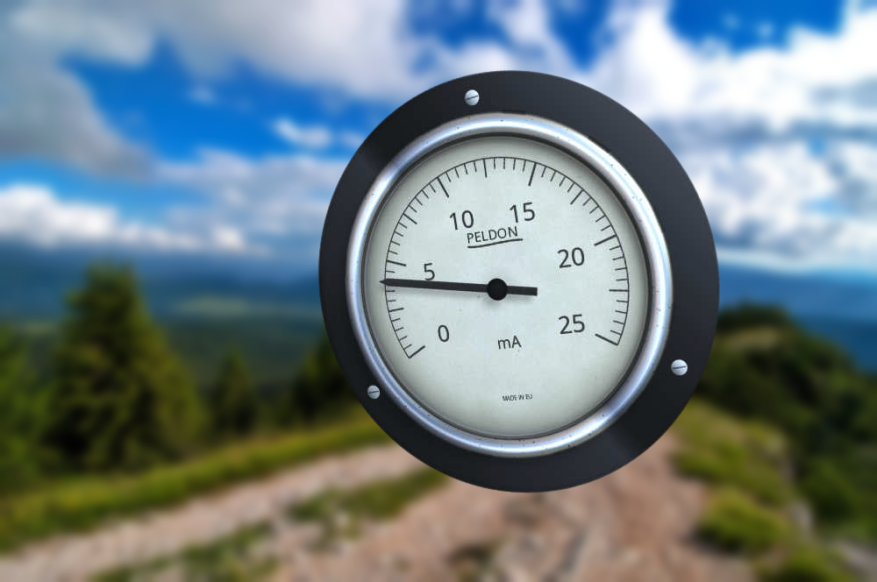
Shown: 4 mA
